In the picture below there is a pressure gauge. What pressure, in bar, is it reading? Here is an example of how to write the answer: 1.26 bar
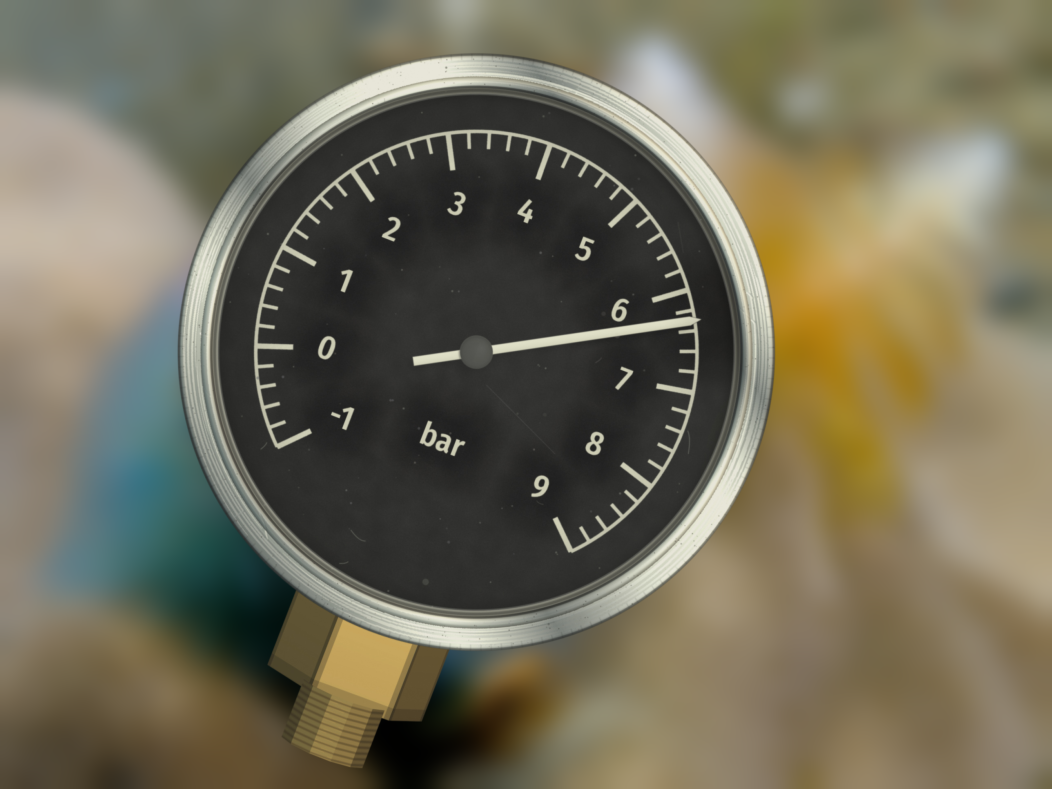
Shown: 6.3 bar
